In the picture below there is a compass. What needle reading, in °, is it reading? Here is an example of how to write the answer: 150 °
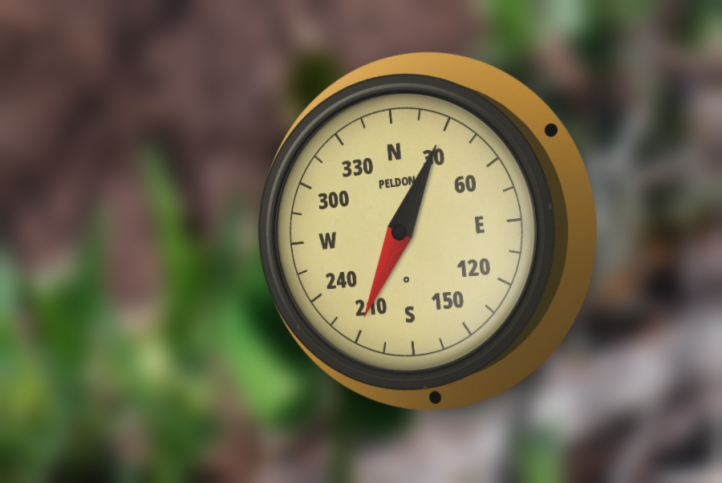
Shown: 210 °
